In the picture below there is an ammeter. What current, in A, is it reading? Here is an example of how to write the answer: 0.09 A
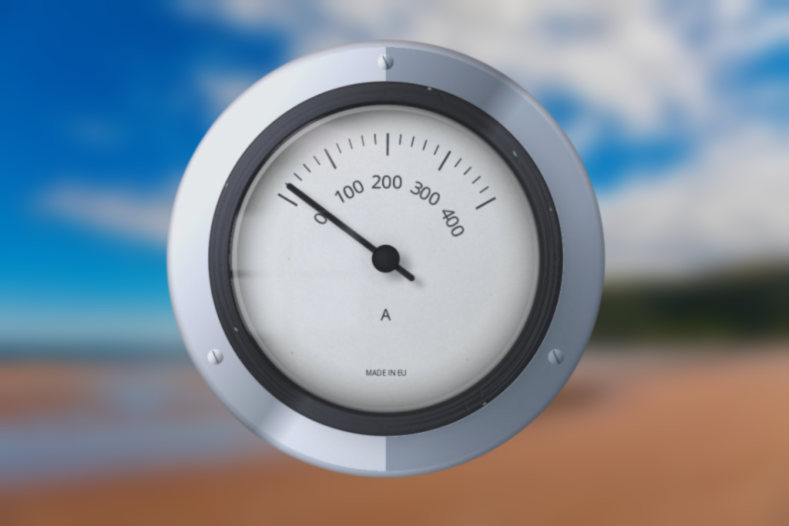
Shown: 20 A
